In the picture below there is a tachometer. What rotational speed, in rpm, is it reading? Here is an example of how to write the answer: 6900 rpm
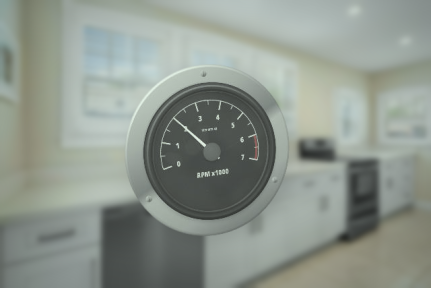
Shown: 2000 rpm
